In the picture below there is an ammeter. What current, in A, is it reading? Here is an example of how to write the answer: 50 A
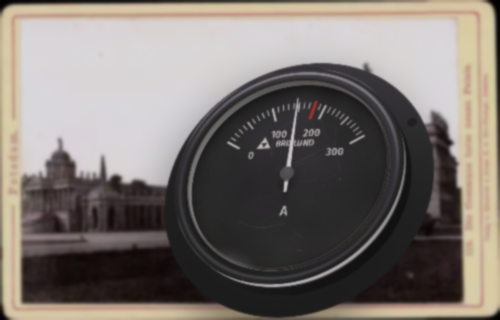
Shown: 150 A
